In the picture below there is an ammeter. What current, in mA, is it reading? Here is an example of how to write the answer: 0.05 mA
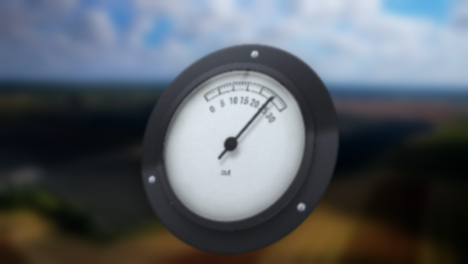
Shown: 25 mA
